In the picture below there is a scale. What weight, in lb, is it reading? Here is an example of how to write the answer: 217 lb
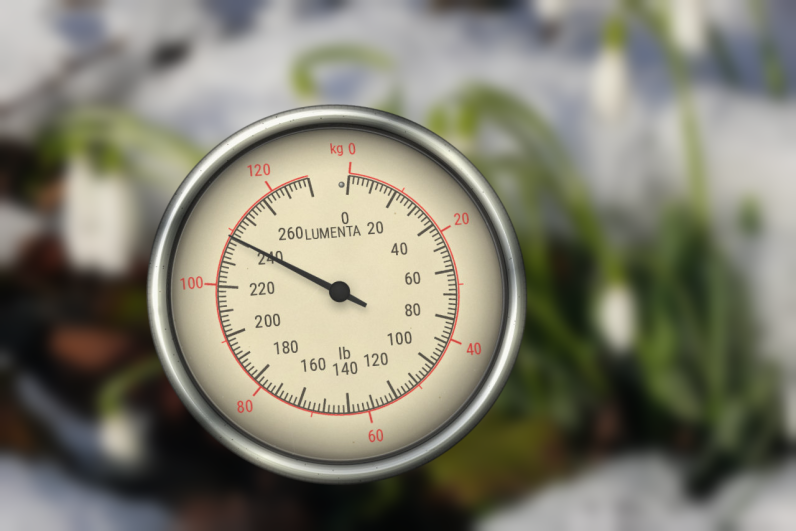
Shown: 240 lb
